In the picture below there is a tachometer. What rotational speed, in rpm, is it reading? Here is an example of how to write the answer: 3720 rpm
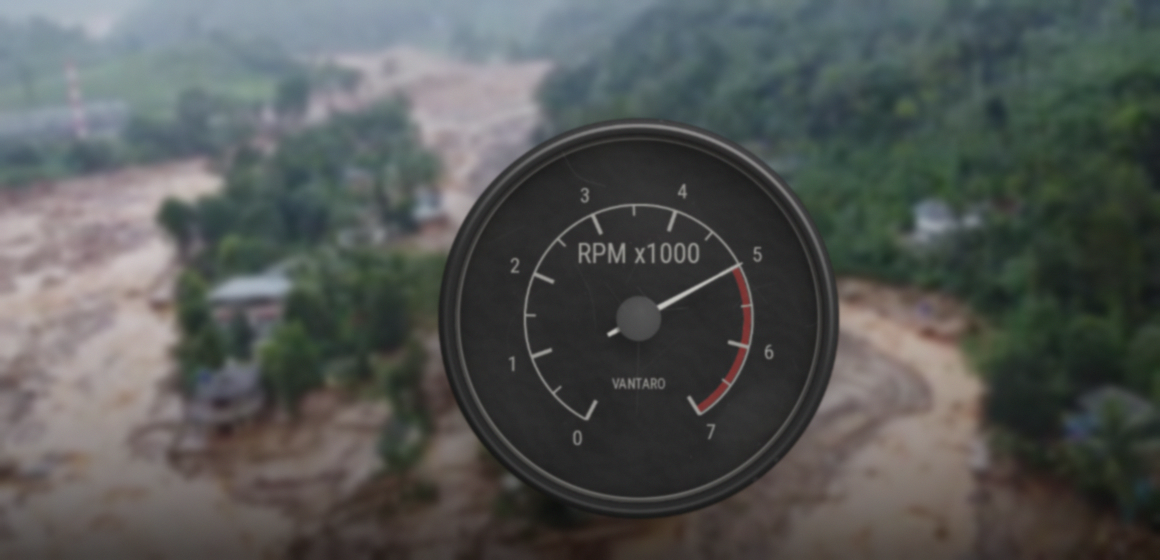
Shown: 5000 rpm
